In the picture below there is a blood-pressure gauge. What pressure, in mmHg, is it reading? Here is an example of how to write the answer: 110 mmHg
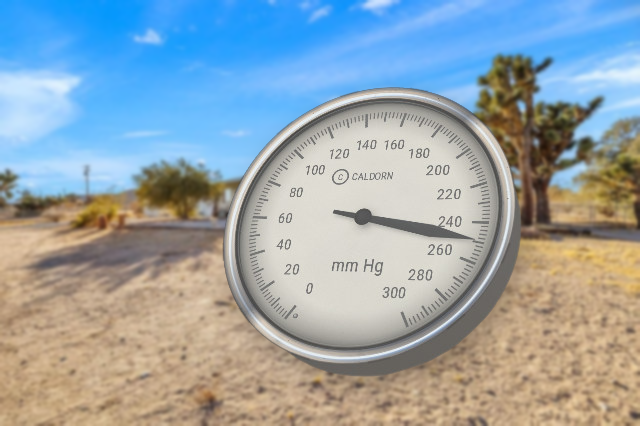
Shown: 250 mmHg
